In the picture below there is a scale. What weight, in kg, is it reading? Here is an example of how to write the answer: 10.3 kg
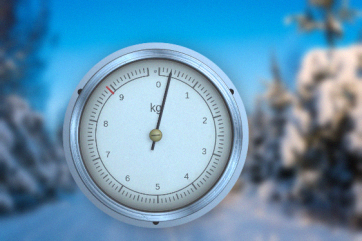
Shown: 0.3 kg
